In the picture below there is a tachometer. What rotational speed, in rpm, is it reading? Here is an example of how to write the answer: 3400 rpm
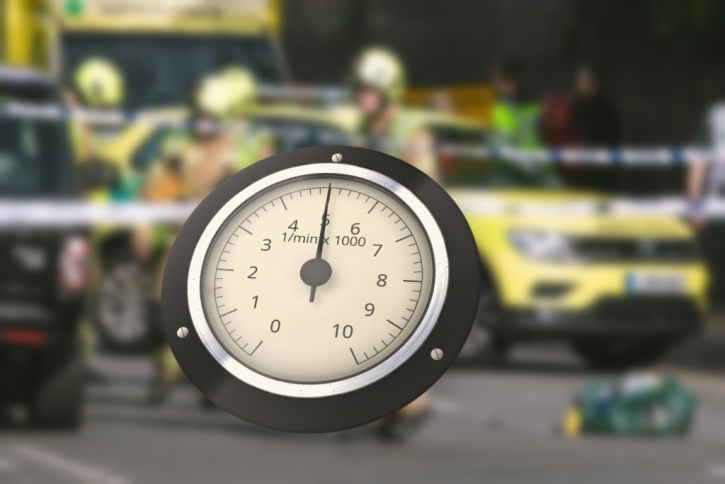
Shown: 5000 rpm
